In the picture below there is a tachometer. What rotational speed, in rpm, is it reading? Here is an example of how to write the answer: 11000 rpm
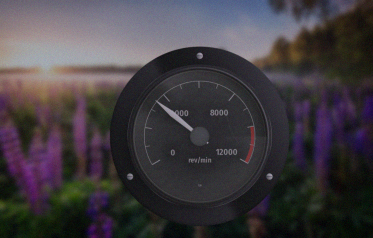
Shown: 3500 rpm
